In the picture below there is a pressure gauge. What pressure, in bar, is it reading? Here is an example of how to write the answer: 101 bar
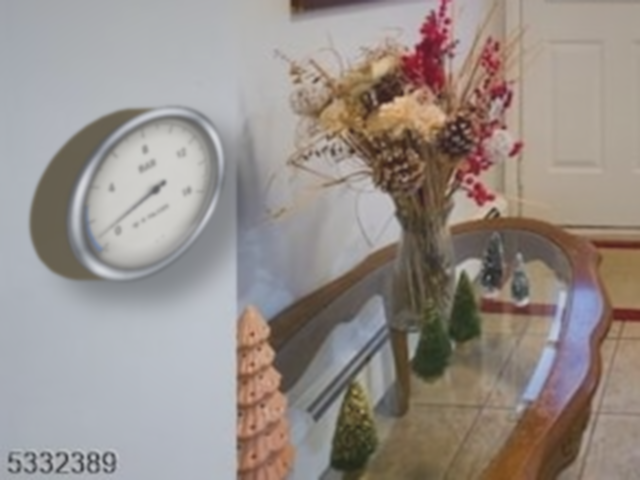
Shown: 1 bar
